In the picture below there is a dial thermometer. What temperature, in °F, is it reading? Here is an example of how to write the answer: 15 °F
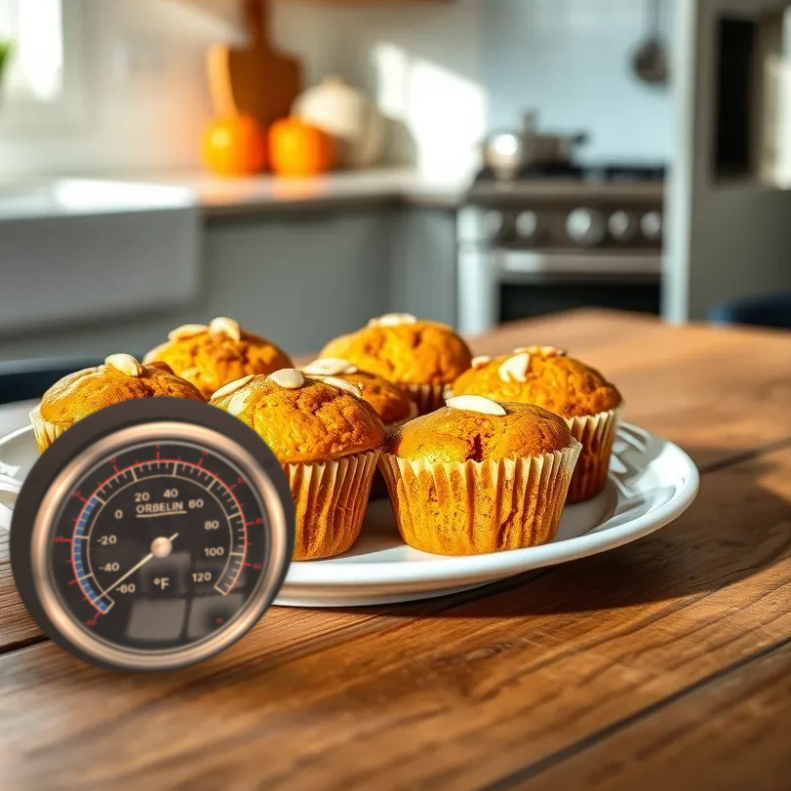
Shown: -52 °F
